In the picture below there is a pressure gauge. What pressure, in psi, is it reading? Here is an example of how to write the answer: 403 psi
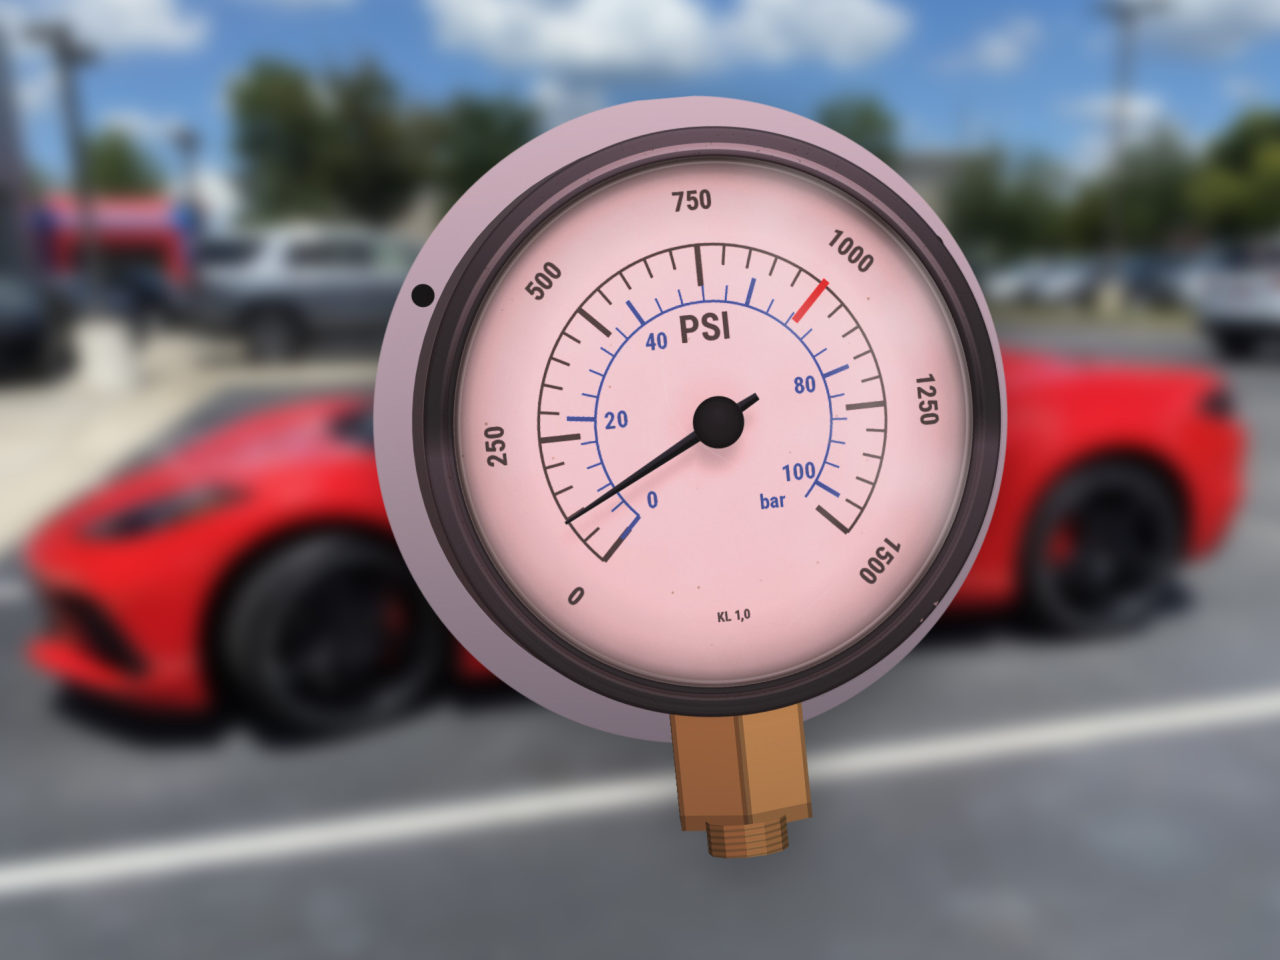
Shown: 100 psi
